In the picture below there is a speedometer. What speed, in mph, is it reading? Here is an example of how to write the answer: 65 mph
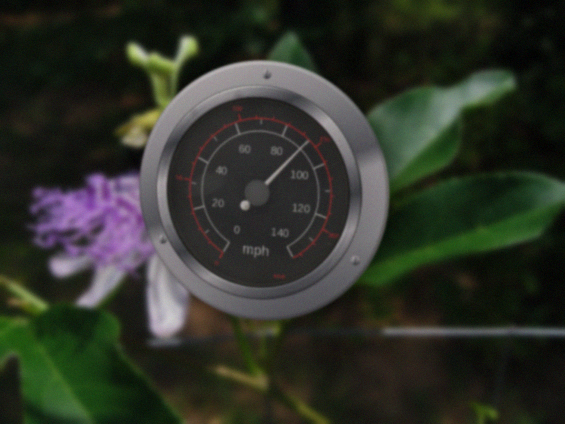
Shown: 90 mph
